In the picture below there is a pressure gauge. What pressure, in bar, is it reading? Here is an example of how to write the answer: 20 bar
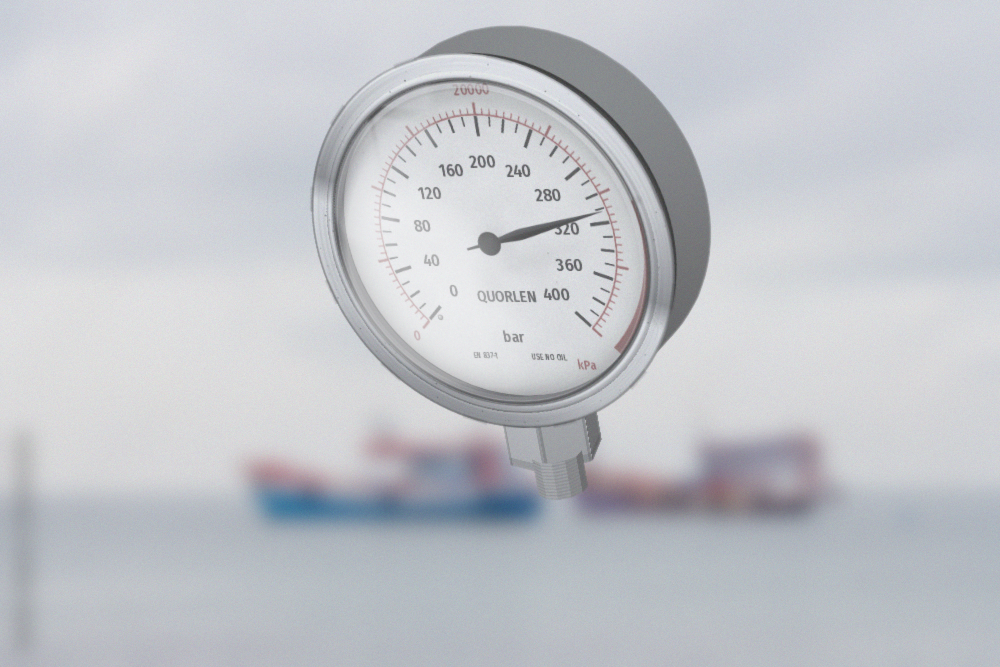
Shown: 310 bar
